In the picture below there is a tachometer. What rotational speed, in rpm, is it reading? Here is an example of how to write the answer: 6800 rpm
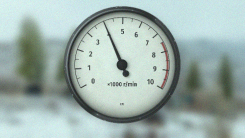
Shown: 4000 rpm
